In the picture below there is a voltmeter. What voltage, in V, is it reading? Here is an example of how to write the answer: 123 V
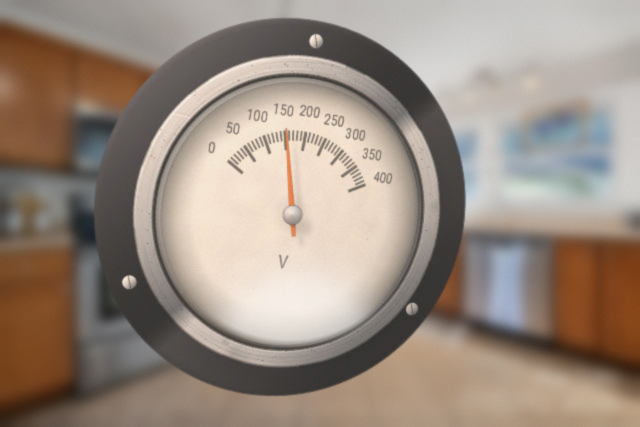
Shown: 150 V
